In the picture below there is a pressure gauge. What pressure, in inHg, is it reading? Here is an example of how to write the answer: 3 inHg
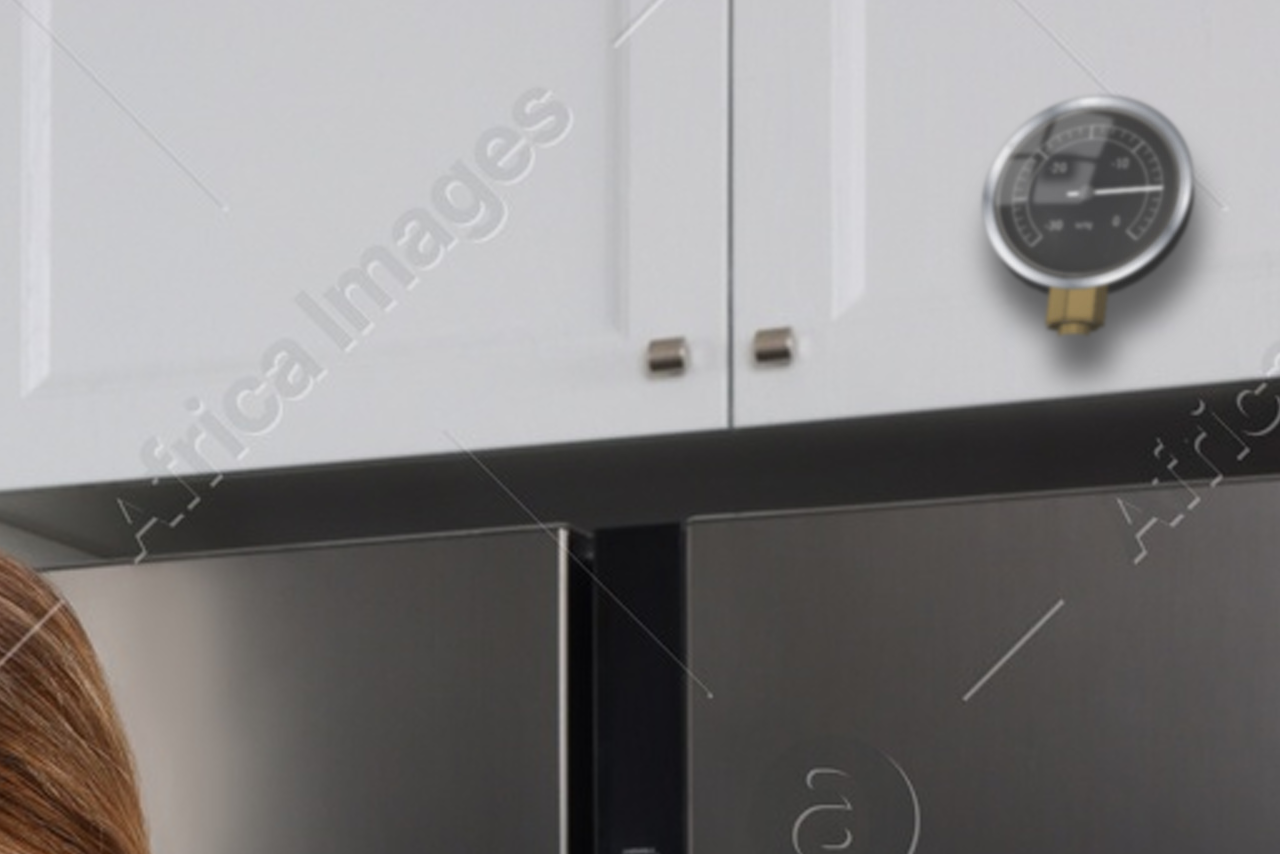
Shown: -5 inHg
